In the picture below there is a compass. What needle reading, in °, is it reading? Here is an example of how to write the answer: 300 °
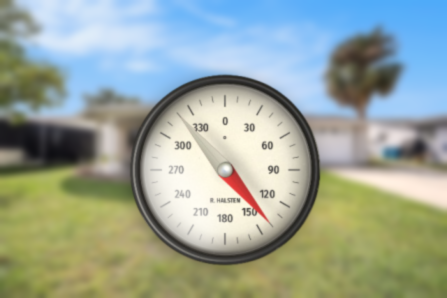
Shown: 140 °
